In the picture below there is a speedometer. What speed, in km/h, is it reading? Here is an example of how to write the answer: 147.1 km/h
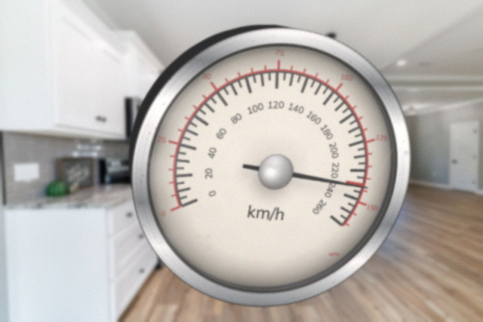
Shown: 230 km/h
